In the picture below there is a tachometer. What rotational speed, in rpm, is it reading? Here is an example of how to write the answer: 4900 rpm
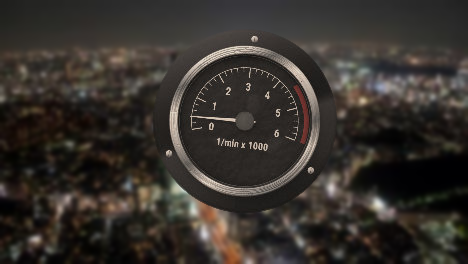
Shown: 400 rpm
